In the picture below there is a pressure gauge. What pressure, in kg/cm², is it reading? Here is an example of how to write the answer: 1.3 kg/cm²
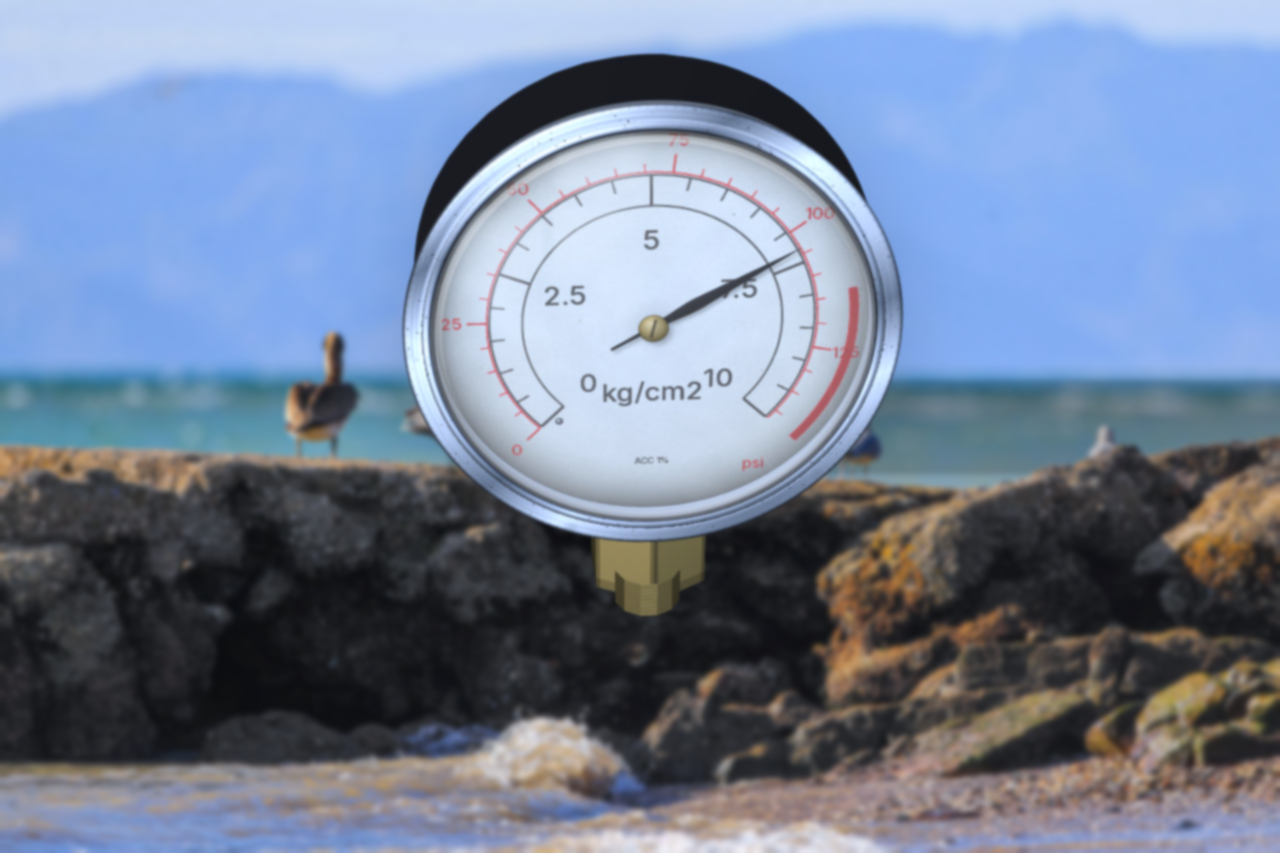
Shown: 7.25 kg/cm²
